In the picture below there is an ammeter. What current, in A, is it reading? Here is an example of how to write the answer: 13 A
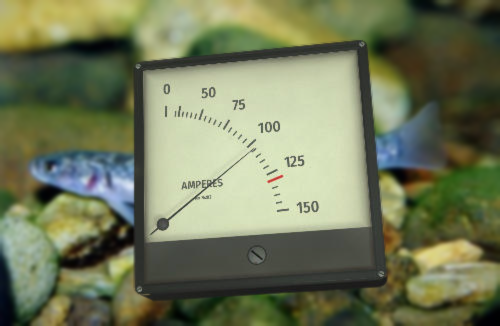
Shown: 105 A
